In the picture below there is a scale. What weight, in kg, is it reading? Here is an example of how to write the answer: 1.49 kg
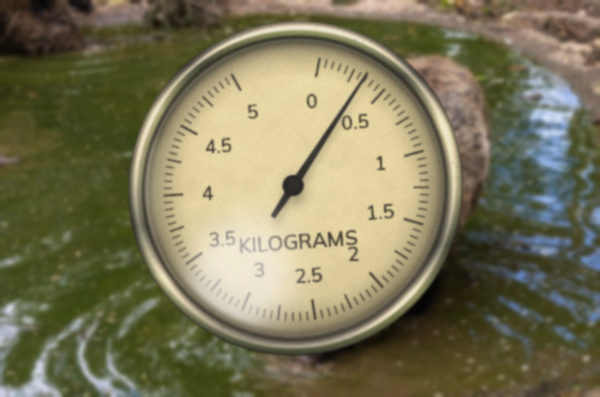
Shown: 0.35 kg
